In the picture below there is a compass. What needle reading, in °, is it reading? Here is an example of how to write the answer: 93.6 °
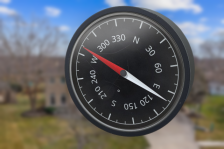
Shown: 280 °
